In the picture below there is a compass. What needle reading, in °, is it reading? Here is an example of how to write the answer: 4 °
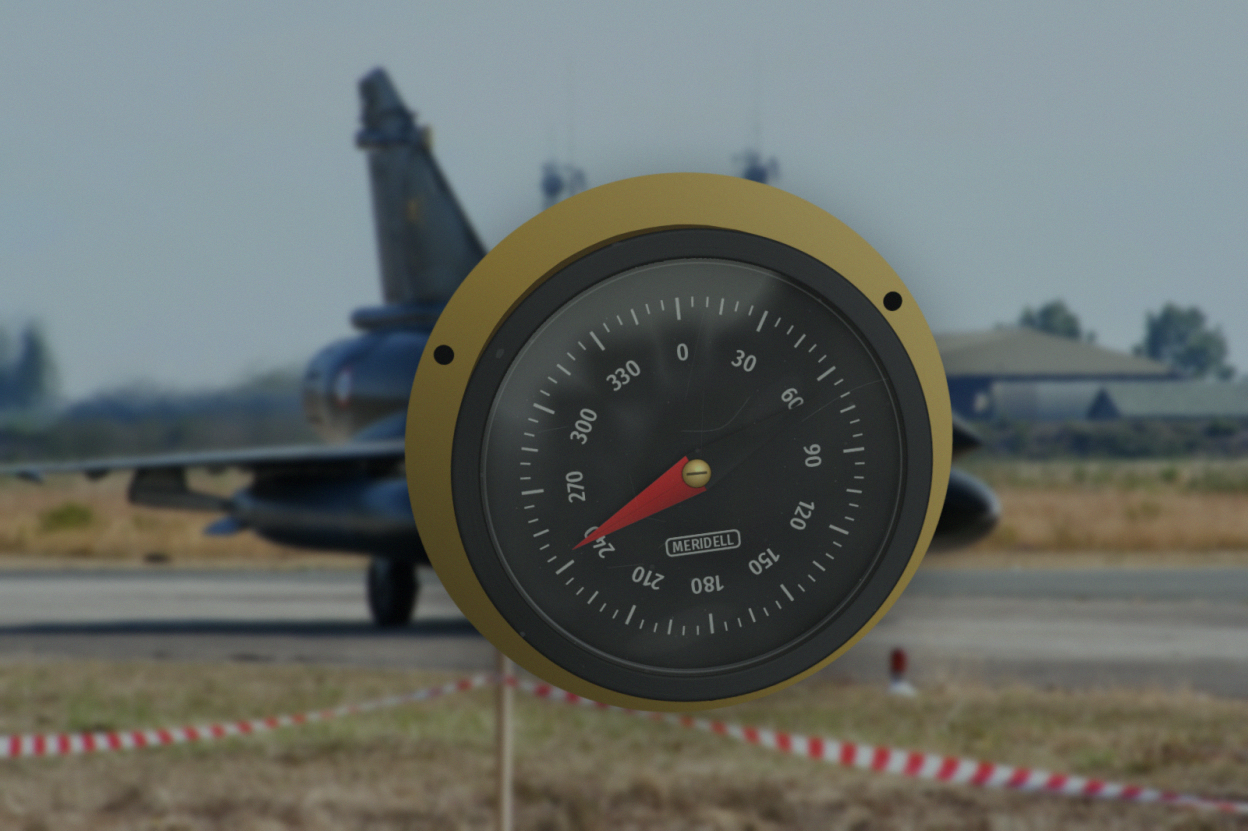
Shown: 245 °
